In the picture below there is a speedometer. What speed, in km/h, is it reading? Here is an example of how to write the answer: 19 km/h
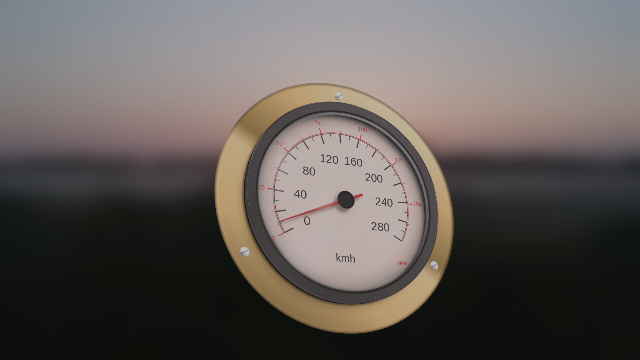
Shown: 10 km/h
